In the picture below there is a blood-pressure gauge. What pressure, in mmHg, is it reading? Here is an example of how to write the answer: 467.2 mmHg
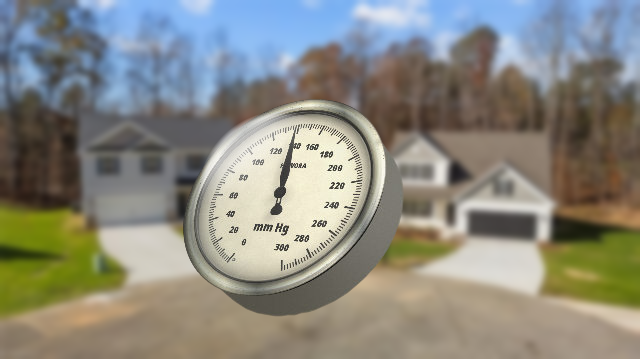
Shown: 140 mmHg
